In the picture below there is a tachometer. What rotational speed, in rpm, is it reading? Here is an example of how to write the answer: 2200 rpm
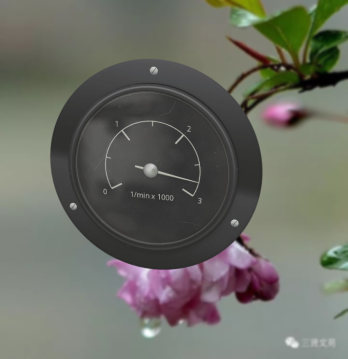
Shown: 2750 rpm
